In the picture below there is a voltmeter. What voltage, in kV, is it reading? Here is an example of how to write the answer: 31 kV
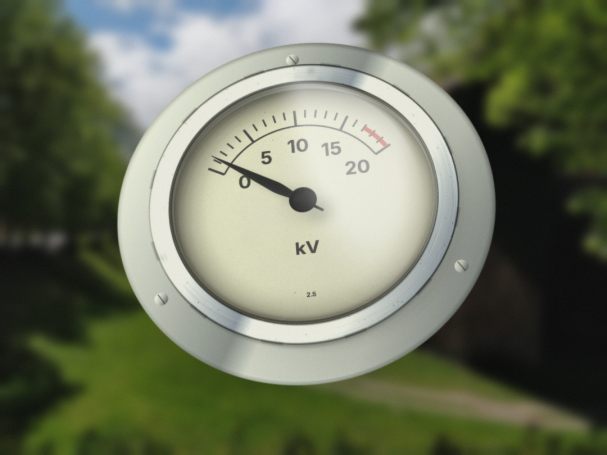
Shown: 1 kV
